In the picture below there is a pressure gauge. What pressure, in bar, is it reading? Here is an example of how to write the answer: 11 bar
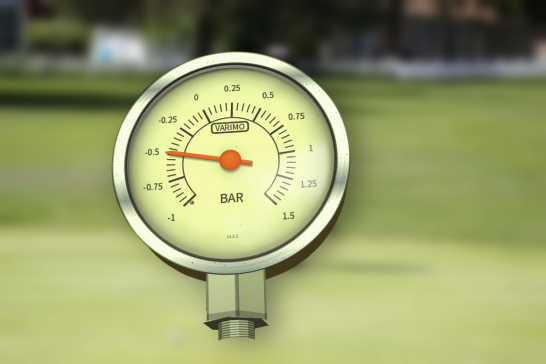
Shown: -0.5 bar
